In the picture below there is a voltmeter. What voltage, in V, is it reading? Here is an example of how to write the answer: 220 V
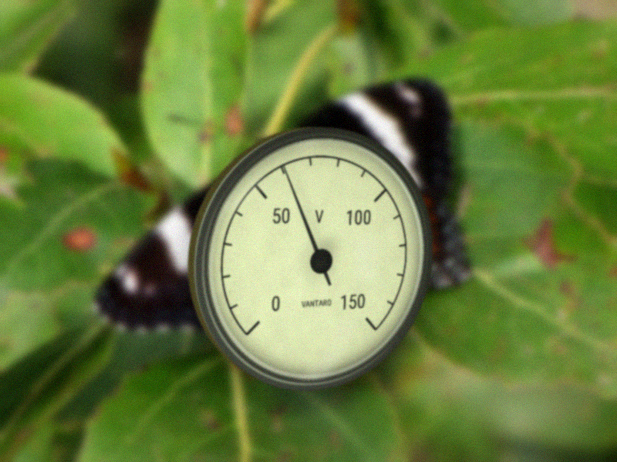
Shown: 60 V
